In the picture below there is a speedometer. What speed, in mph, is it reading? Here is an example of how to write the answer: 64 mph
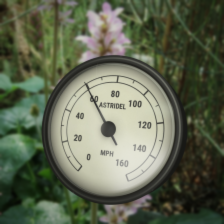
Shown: 60 mph
